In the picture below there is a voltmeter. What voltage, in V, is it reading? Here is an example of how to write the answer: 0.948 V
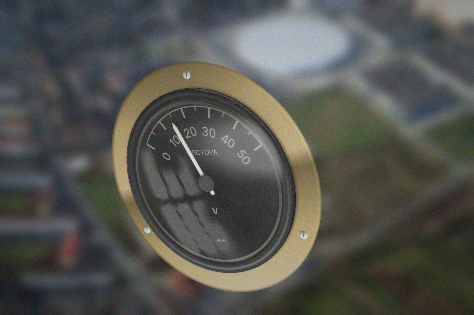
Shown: 15 V
